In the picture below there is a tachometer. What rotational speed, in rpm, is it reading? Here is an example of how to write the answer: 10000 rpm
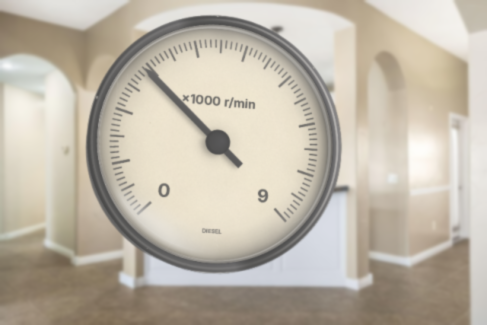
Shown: 2900 rpm
